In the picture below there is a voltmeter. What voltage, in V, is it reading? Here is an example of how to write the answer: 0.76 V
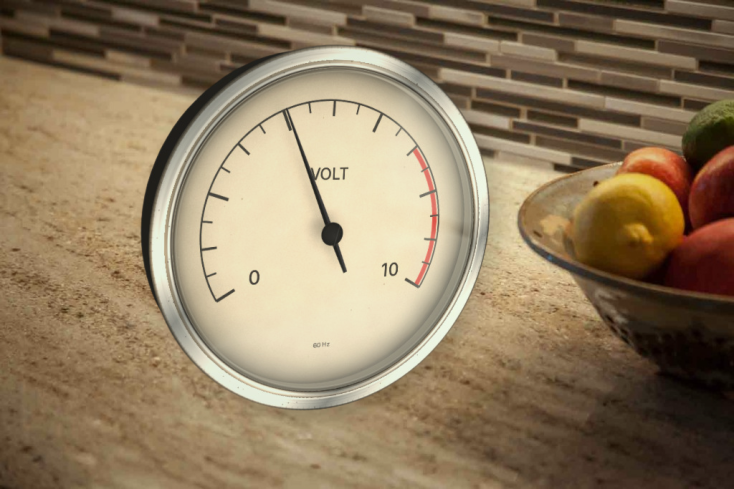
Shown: 4 V
